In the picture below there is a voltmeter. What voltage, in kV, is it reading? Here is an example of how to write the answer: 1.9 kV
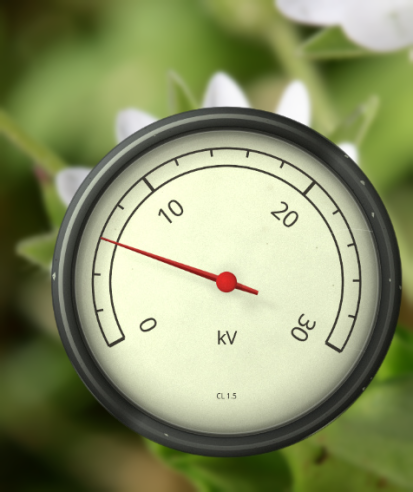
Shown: 6 kV
